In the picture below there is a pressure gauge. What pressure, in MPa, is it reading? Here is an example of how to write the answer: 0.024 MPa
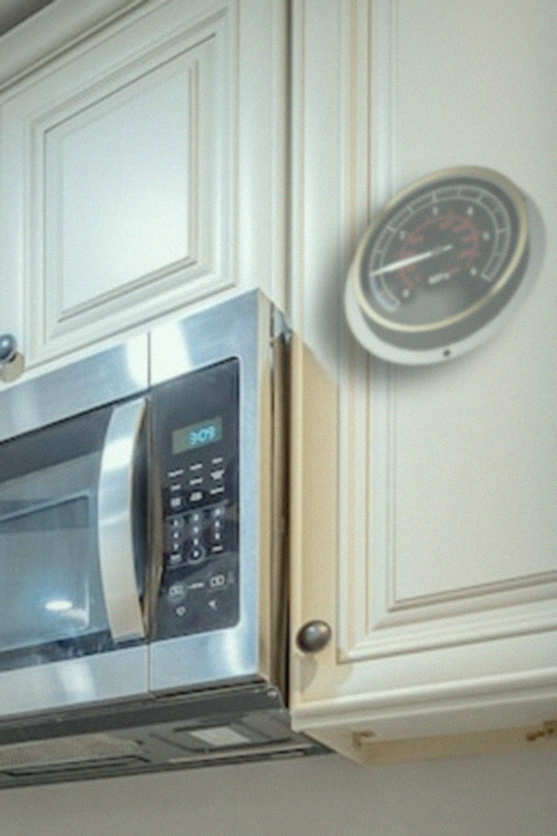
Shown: 1 MPa
